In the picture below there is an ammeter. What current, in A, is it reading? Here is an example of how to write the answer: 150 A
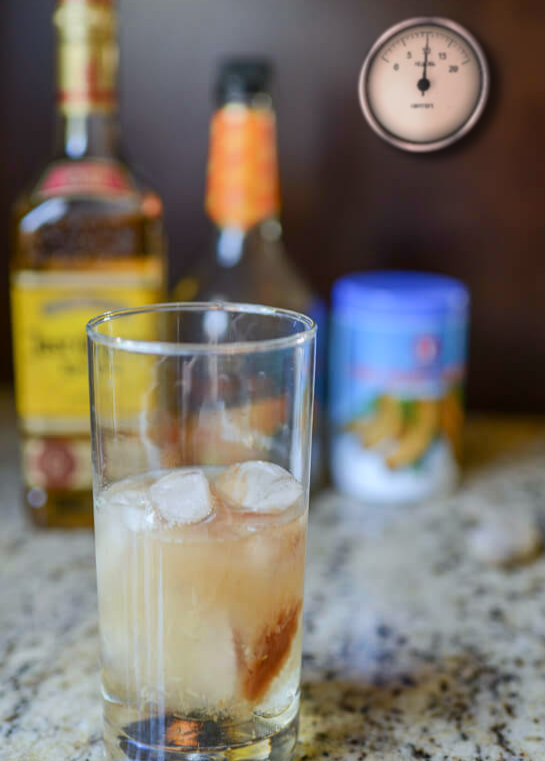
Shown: 10 A
